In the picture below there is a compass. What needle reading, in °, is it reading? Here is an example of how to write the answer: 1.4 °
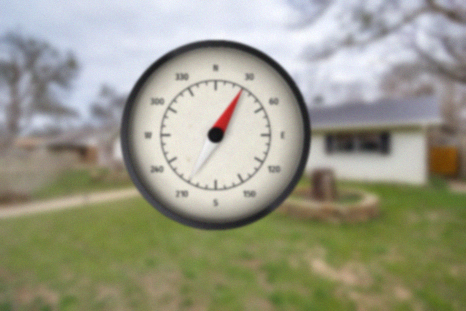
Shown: 30 °
